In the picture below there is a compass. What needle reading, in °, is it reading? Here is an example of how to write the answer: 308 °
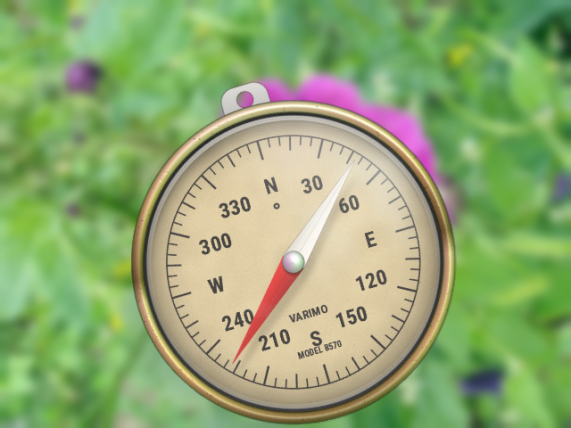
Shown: 227.5 °
